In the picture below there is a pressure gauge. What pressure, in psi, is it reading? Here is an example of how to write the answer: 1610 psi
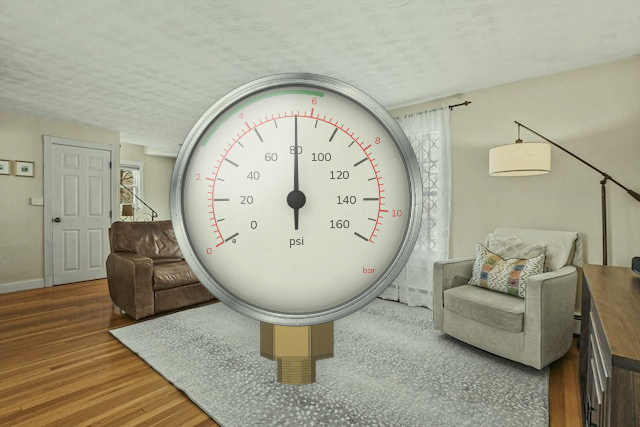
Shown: 80 psi
